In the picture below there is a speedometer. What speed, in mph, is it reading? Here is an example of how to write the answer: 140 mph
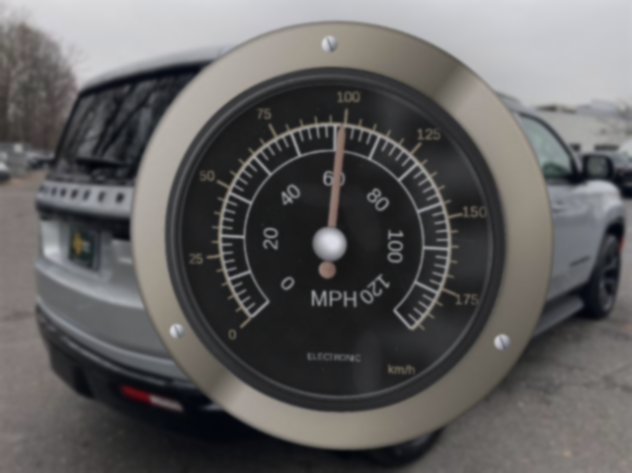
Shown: 62 mph
